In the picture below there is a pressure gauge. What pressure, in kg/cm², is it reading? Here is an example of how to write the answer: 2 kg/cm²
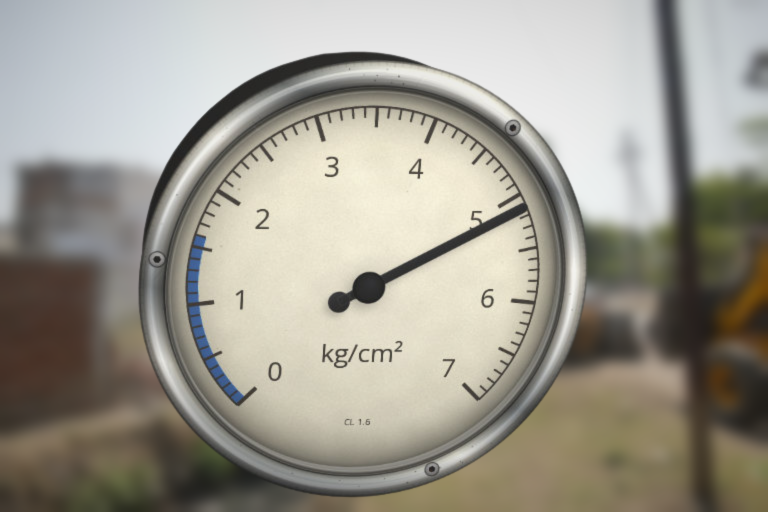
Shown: 5.1 kg/cm²
